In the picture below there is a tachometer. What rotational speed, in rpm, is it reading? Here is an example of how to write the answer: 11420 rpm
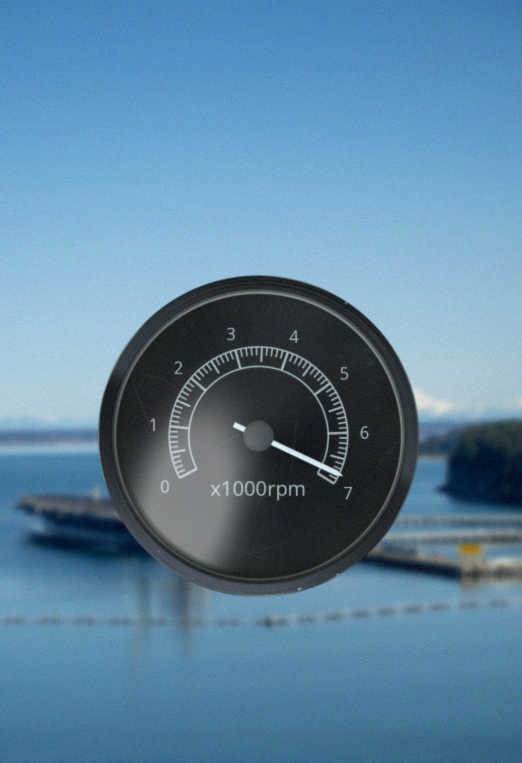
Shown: 6800 rpm
